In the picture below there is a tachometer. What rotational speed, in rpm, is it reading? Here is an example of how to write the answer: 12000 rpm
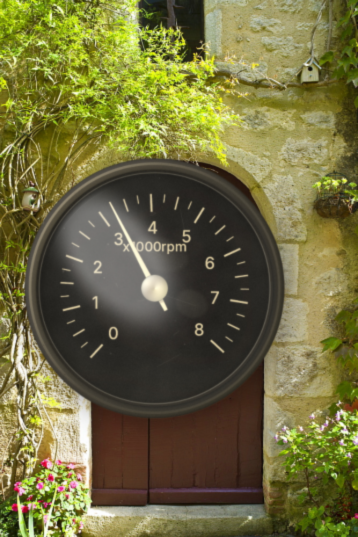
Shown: 3250 rpm
